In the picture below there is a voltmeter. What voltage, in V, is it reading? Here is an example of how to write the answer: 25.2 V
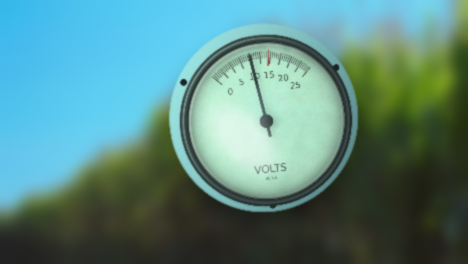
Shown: 10 V
